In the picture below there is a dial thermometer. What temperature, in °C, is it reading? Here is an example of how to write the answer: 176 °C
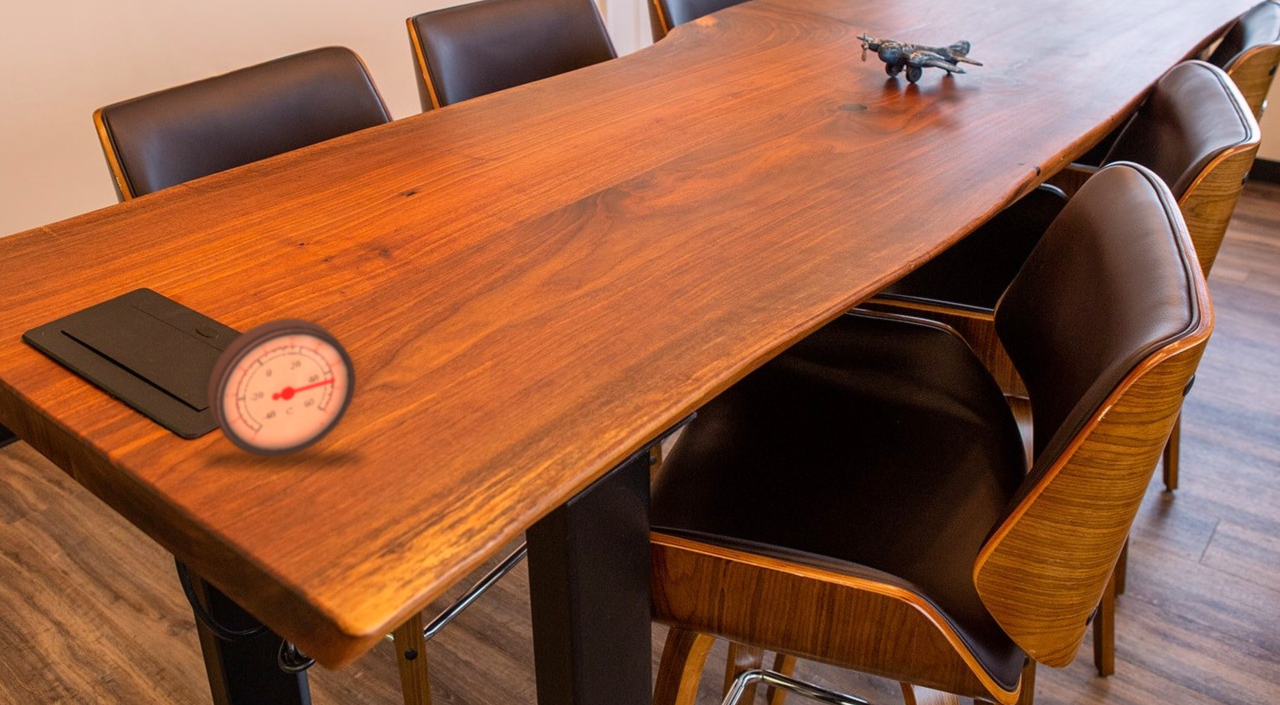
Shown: 44 °C
